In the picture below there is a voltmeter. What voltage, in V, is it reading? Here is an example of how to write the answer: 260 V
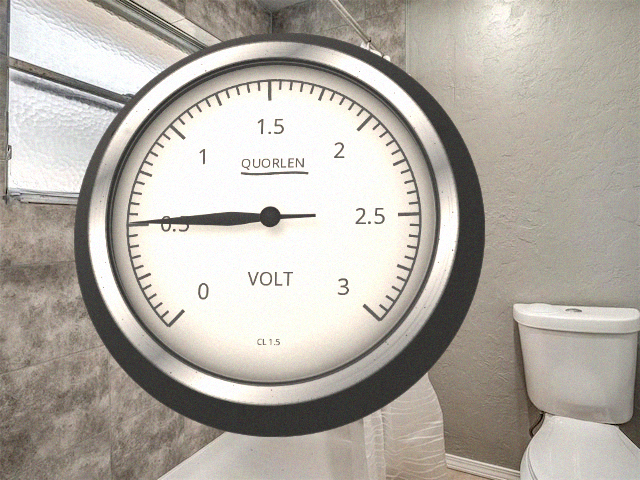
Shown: 0.5 V
